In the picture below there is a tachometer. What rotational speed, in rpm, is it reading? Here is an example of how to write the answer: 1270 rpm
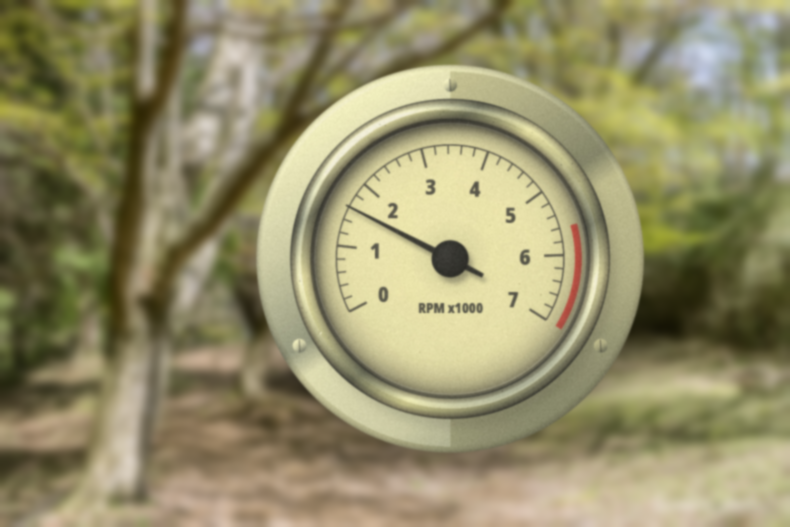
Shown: 1600 rpm
